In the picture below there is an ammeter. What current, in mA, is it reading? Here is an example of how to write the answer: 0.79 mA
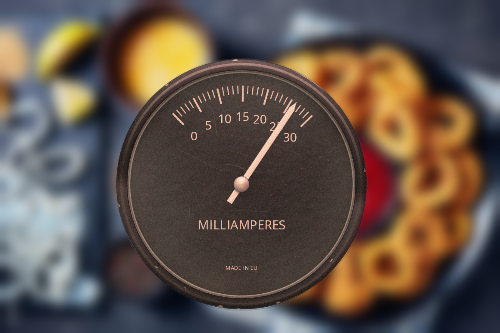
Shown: 26 mA
